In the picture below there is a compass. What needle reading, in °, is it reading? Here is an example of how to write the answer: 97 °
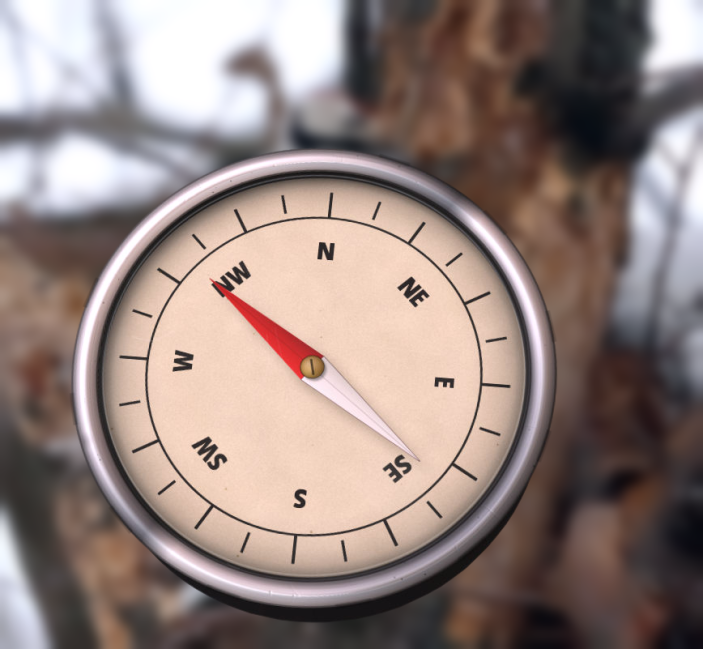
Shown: 307.5 °
